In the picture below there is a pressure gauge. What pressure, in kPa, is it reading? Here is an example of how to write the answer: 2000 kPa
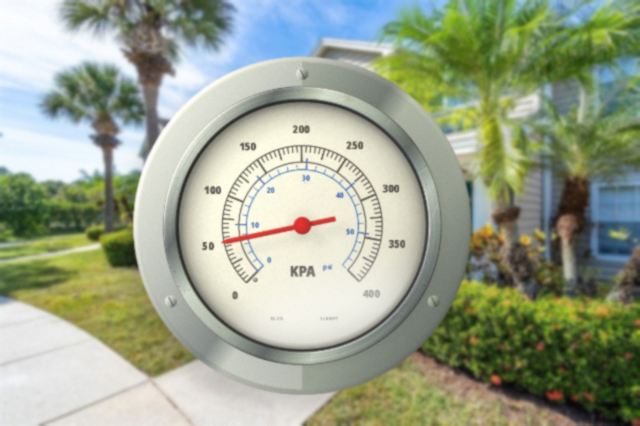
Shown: 50 kPa
